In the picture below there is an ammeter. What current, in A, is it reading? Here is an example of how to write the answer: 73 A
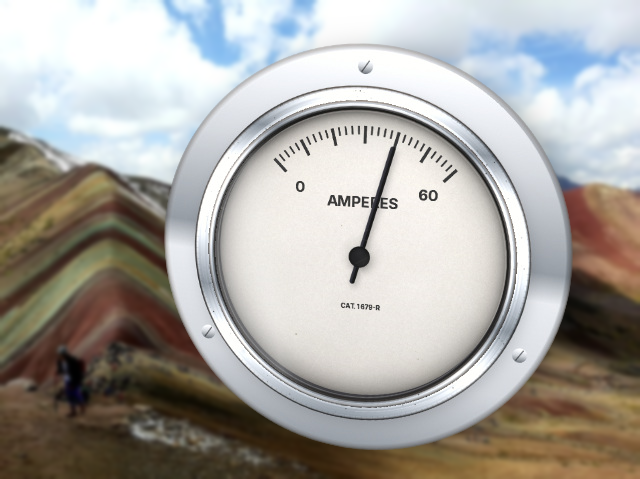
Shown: 40 A
